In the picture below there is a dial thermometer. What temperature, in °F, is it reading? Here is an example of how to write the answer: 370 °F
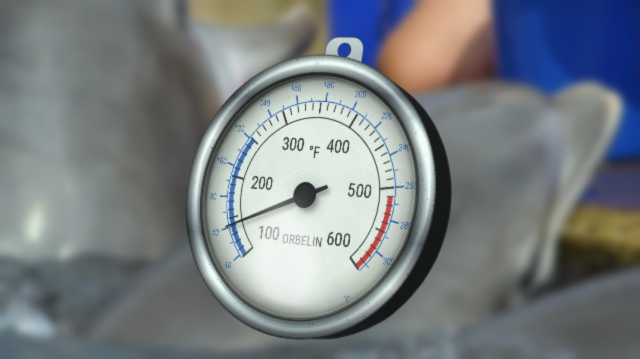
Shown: 140 °F
